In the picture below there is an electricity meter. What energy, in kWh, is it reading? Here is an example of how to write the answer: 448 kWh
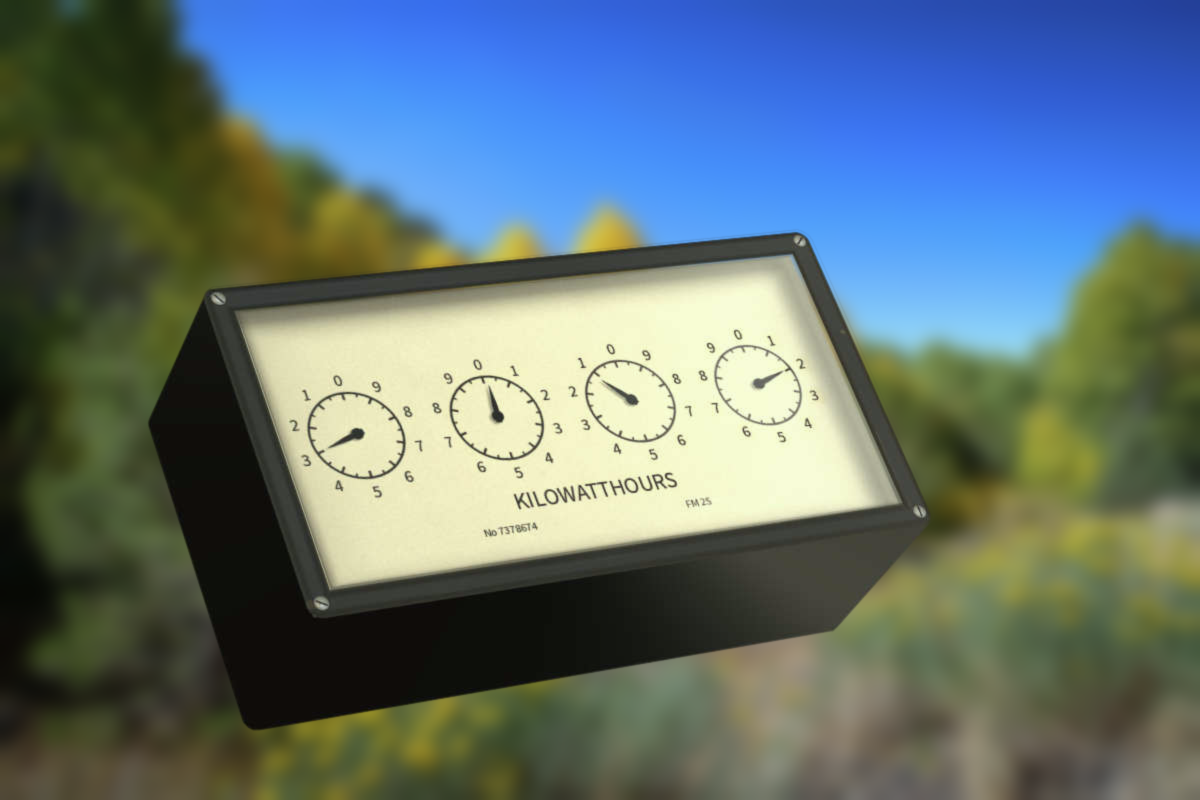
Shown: 3012 kWh
